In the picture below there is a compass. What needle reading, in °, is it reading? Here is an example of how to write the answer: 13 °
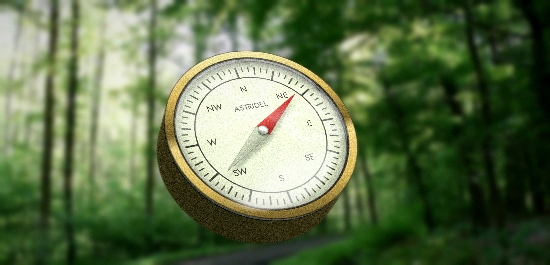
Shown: 55 °
